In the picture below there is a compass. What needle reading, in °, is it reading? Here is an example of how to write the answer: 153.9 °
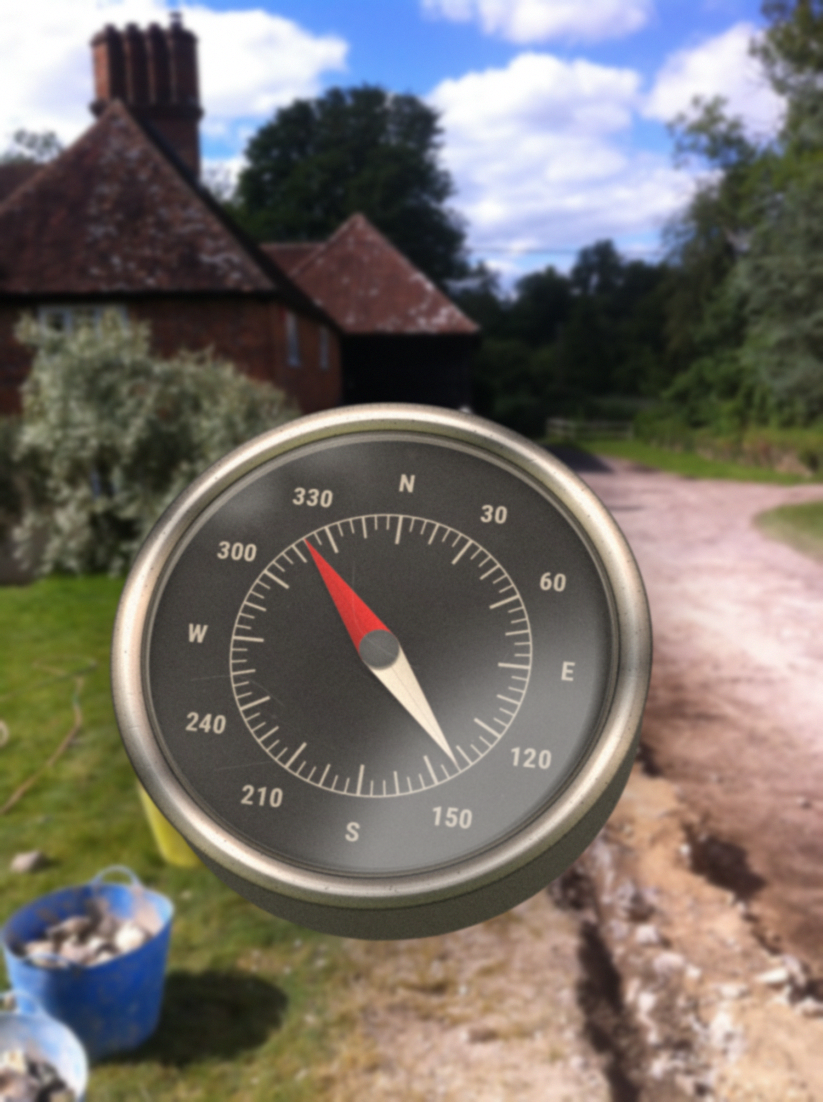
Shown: 320 °
